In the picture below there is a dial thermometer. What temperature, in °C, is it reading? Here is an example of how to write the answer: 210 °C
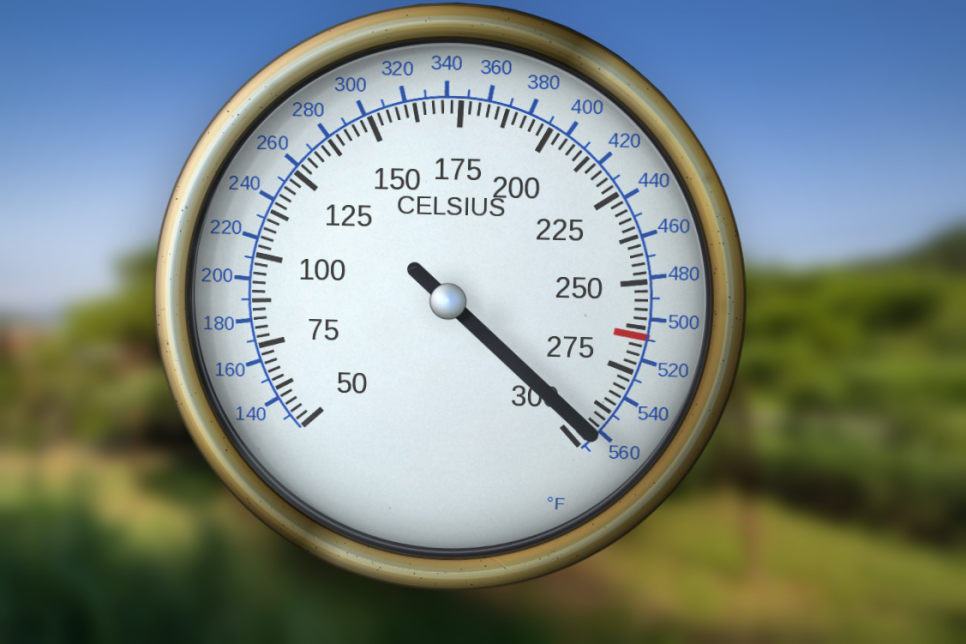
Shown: 295 °C
